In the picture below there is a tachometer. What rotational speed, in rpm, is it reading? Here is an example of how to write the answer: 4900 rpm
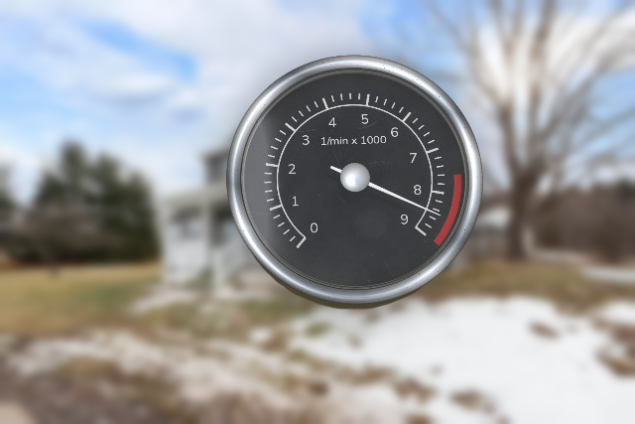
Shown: 8500 rpm
